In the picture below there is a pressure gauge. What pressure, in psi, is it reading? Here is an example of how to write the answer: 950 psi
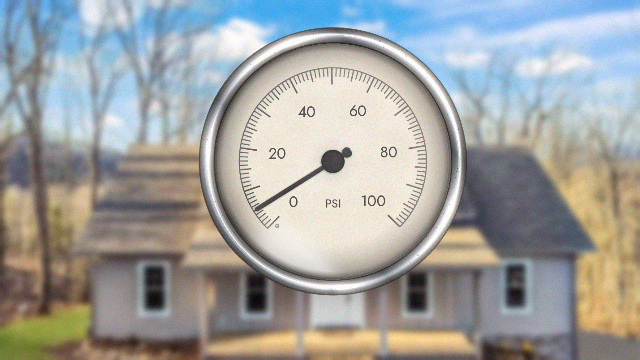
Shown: 5 psi
